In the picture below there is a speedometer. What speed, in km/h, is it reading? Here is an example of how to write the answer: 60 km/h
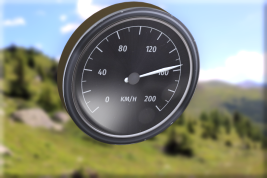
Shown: 155 km/h
